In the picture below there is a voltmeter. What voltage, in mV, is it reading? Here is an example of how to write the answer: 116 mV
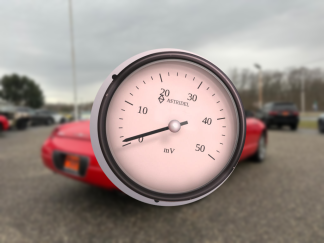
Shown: 1 mV
